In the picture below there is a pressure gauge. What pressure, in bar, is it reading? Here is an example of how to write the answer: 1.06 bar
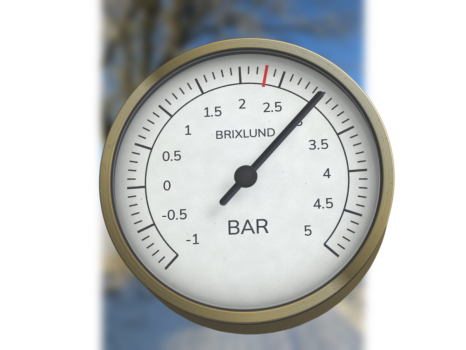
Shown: 3 bar
